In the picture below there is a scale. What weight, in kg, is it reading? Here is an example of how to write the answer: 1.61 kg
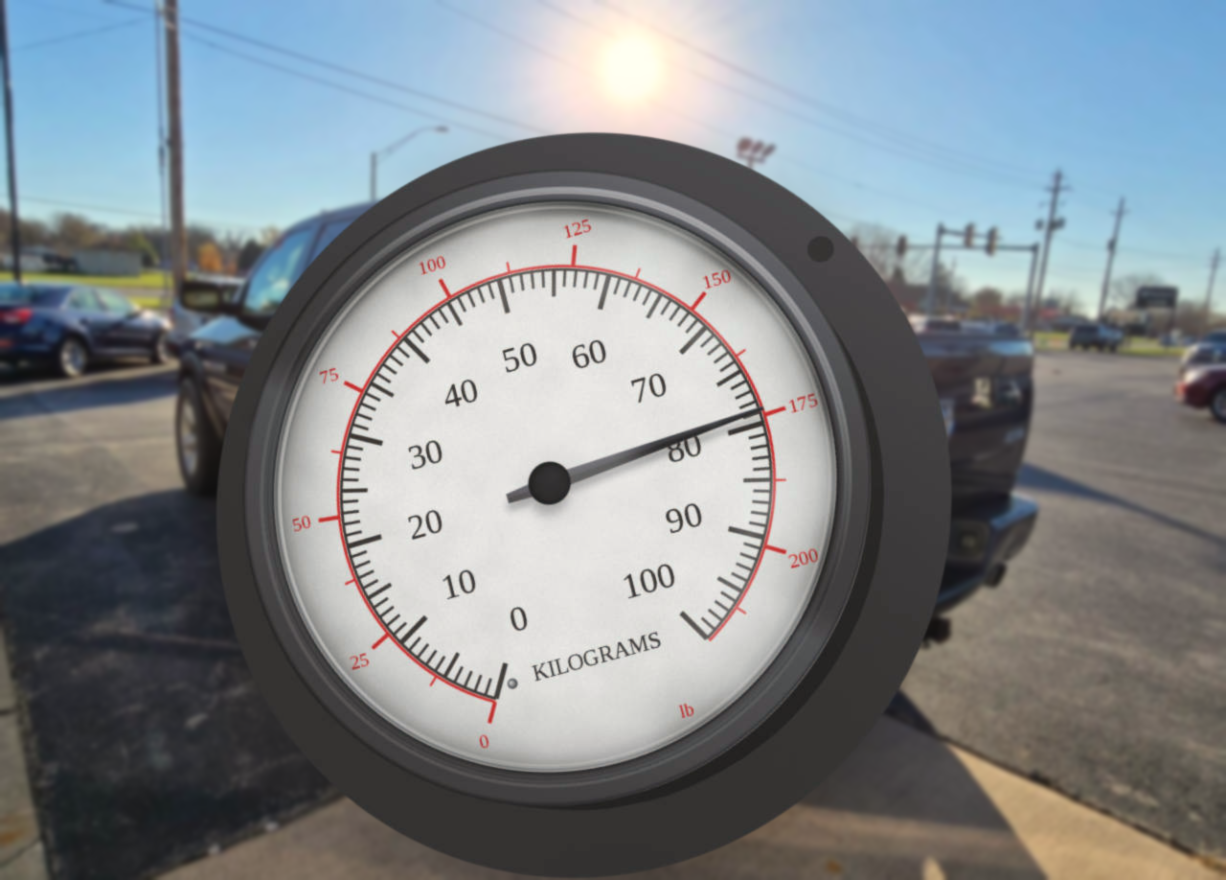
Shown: 79 kg
